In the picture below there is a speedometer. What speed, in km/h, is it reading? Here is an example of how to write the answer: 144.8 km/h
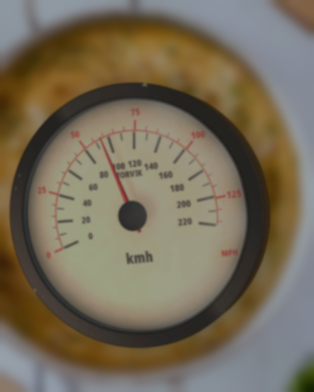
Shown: 95 km/h
